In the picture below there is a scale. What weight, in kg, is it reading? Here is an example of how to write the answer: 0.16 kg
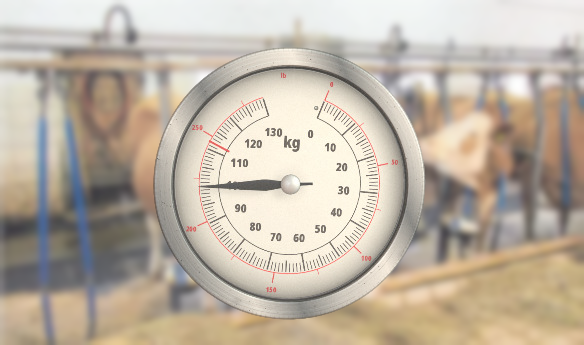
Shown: 100 kg
